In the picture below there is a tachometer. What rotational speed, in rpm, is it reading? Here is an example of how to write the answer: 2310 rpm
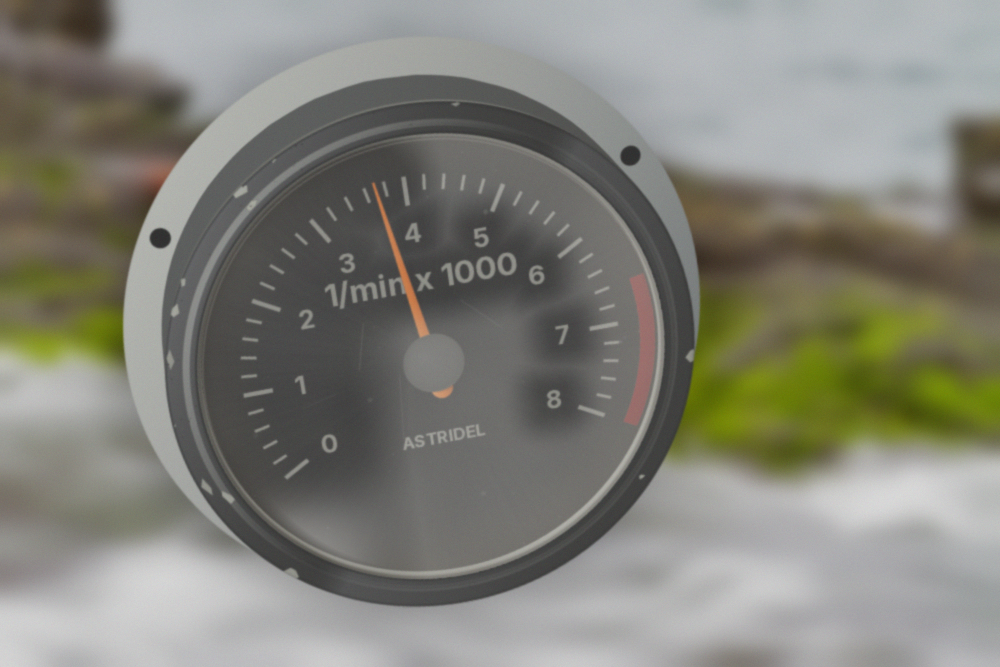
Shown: 3700 rpm
